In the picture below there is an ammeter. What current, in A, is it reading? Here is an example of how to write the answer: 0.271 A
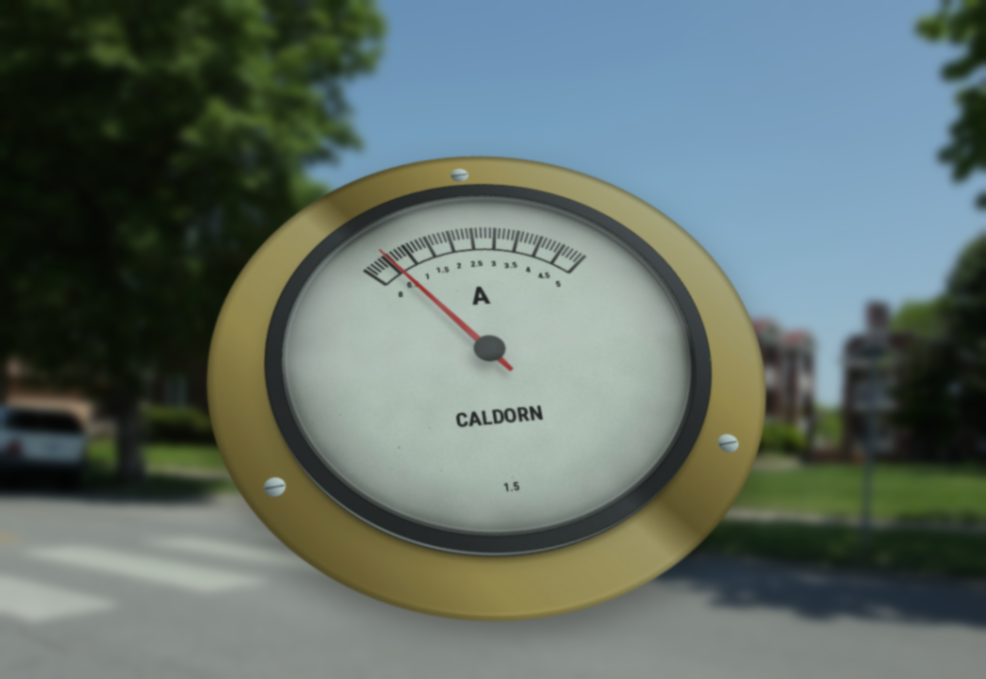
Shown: 0.5 A
